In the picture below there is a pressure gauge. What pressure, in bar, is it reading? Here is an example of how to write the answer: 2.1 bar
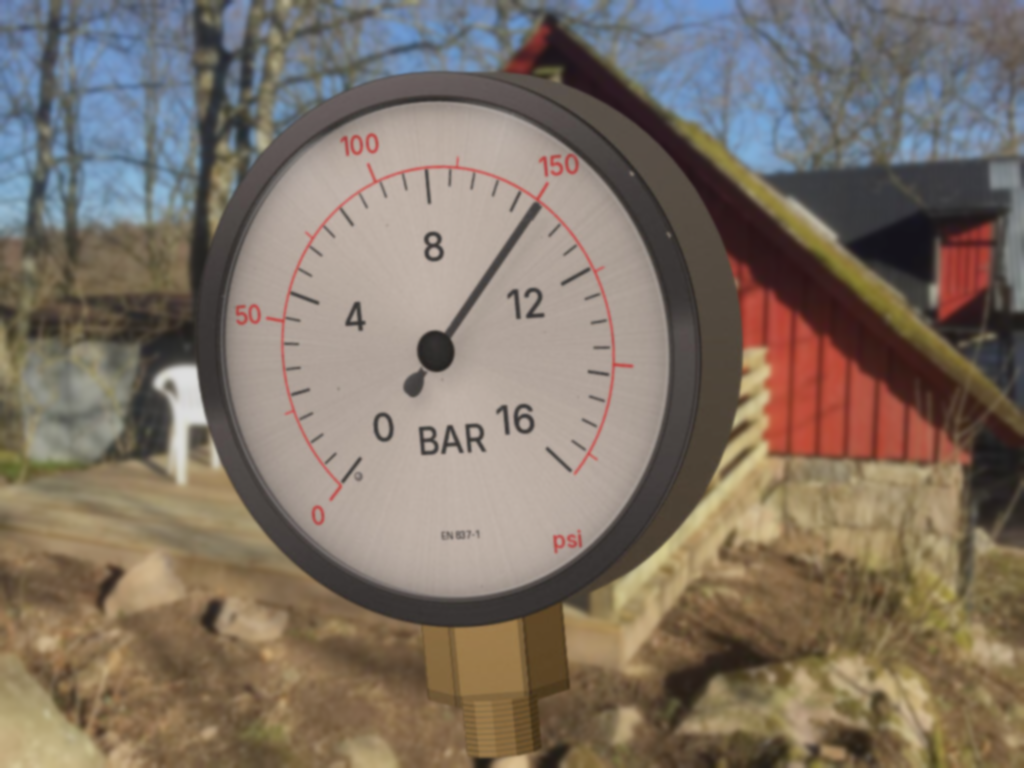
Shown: 10.5 bar
